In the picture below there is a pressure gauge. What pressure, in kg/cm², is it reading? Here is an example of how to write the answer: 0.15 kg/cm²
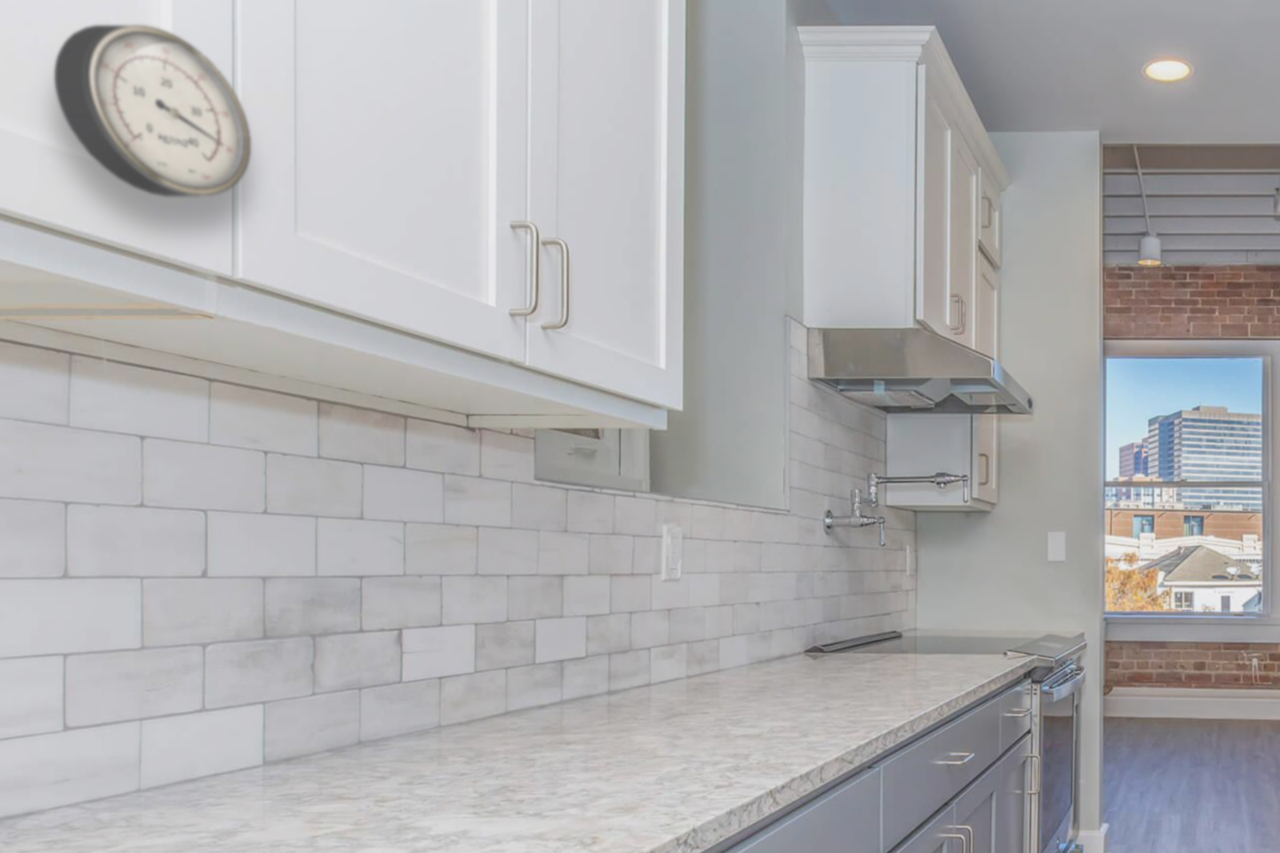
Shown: 36 kg/cm²
